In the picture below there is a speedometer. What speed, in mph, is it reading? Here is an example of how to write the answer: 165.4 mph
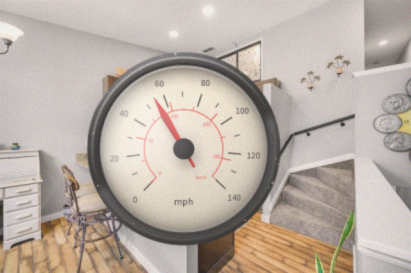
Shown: 55 mph
